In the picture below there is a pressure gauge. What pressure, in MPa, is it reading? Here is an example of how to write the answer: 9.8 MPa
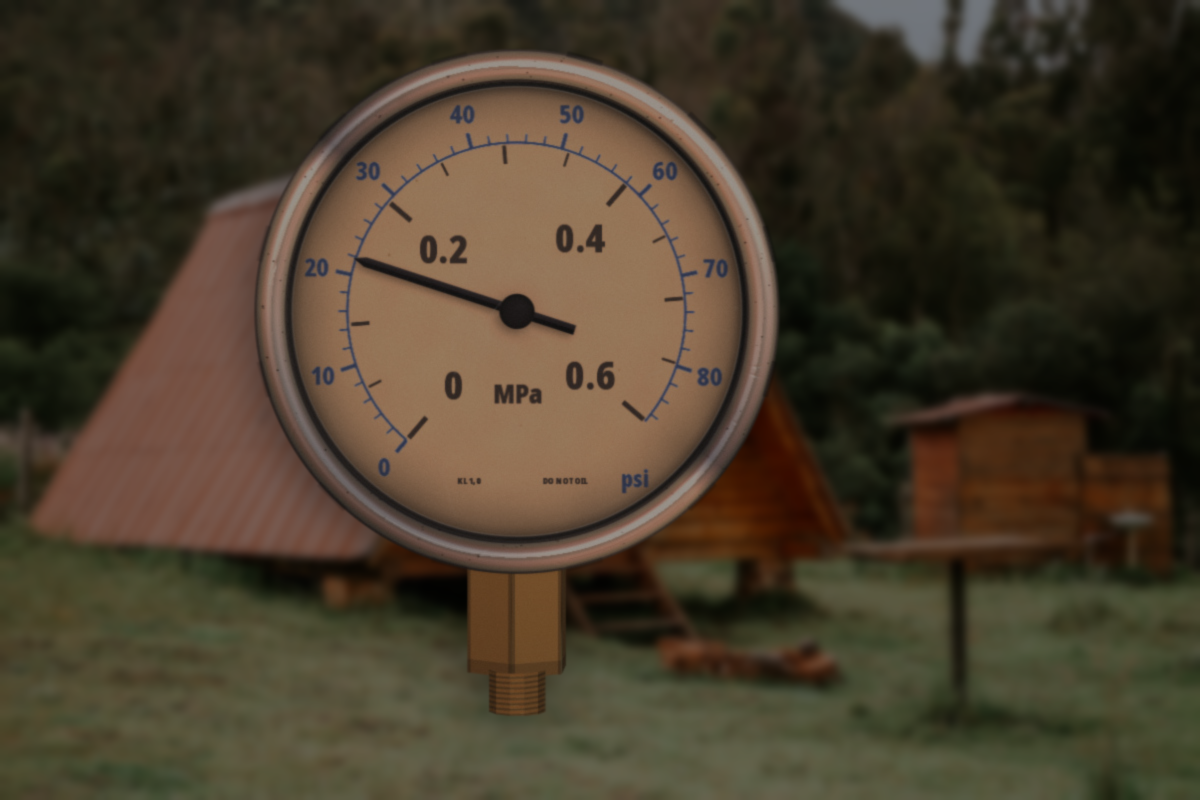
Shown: 0.15 MPa
